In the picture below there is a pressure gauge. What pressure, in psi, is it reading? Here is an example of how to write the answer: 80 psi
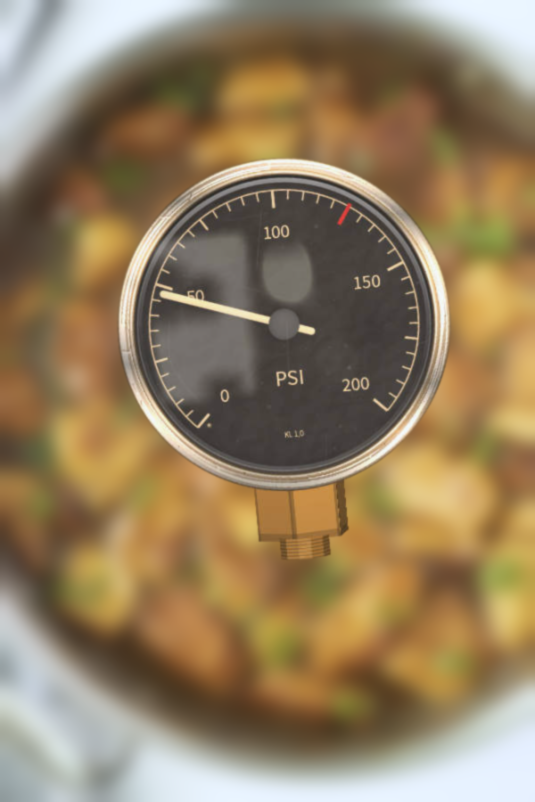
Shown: 47.5 psi
